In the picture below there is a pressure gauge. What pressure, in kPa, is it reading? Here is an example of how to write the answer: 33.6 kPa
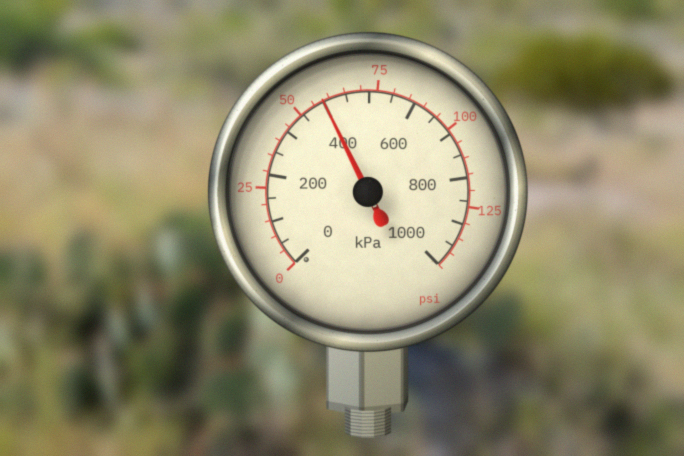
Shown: 400 kPa
